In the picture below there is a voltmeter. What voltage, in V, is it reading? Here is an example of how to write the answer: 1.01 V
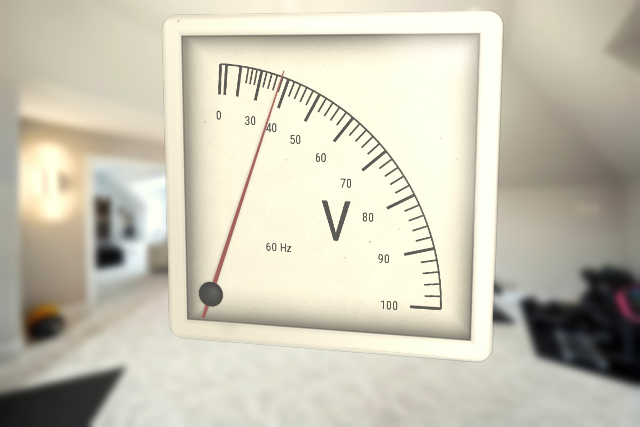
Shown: 38 V
